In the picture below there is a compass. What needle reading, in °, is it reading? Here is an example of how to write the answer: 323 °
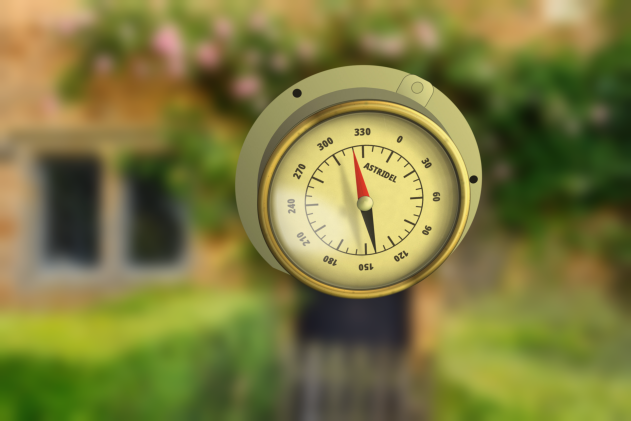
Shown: 320 °
